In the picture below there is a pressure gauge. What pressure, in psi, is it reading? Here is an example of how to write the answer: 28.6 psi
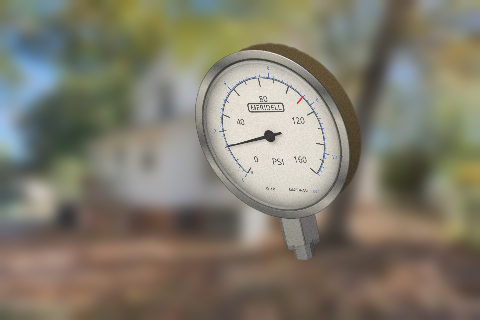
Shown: 20 psi
